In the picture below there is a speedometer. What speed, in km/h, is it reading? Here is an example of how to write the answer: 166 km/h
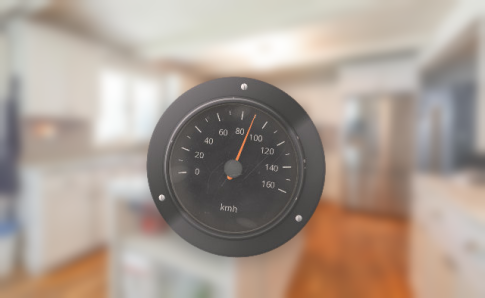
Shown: 90 km/h
